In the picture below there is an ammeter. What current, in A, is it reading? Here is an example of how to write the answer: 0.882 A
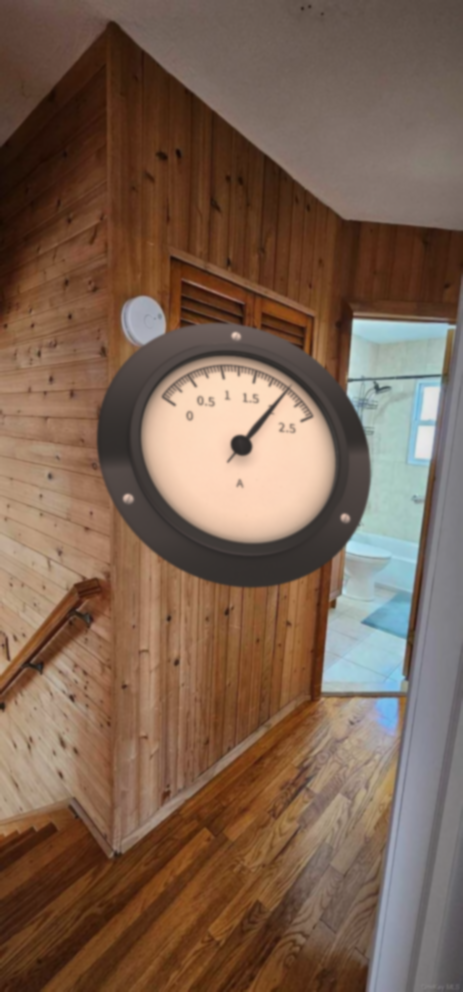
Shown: 2 A
